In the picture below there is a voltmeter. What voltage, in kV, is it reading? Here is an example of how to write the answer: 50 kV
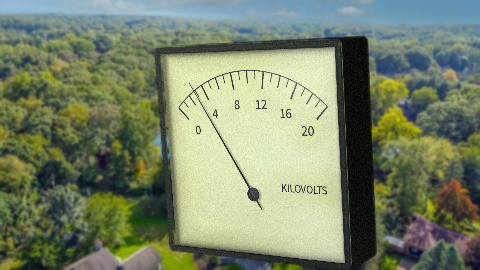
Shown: 3 kV
